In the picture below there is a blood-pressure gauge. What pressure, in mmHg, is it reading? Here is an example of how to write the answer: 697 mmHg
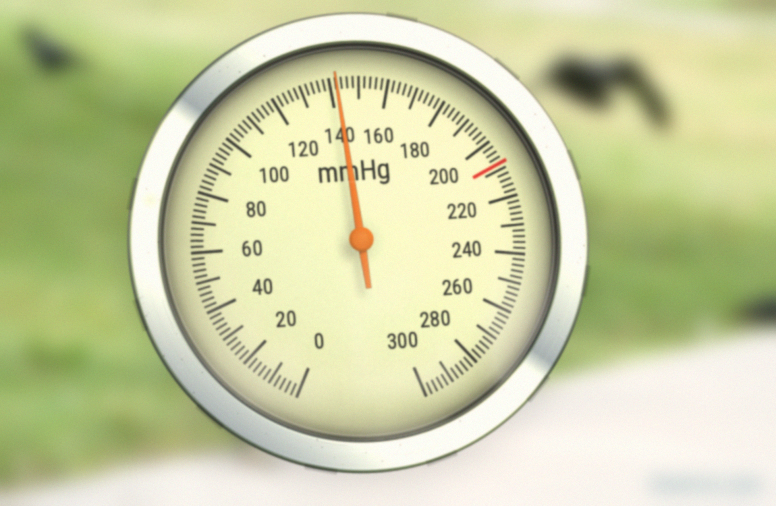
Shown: 142 mmHg
